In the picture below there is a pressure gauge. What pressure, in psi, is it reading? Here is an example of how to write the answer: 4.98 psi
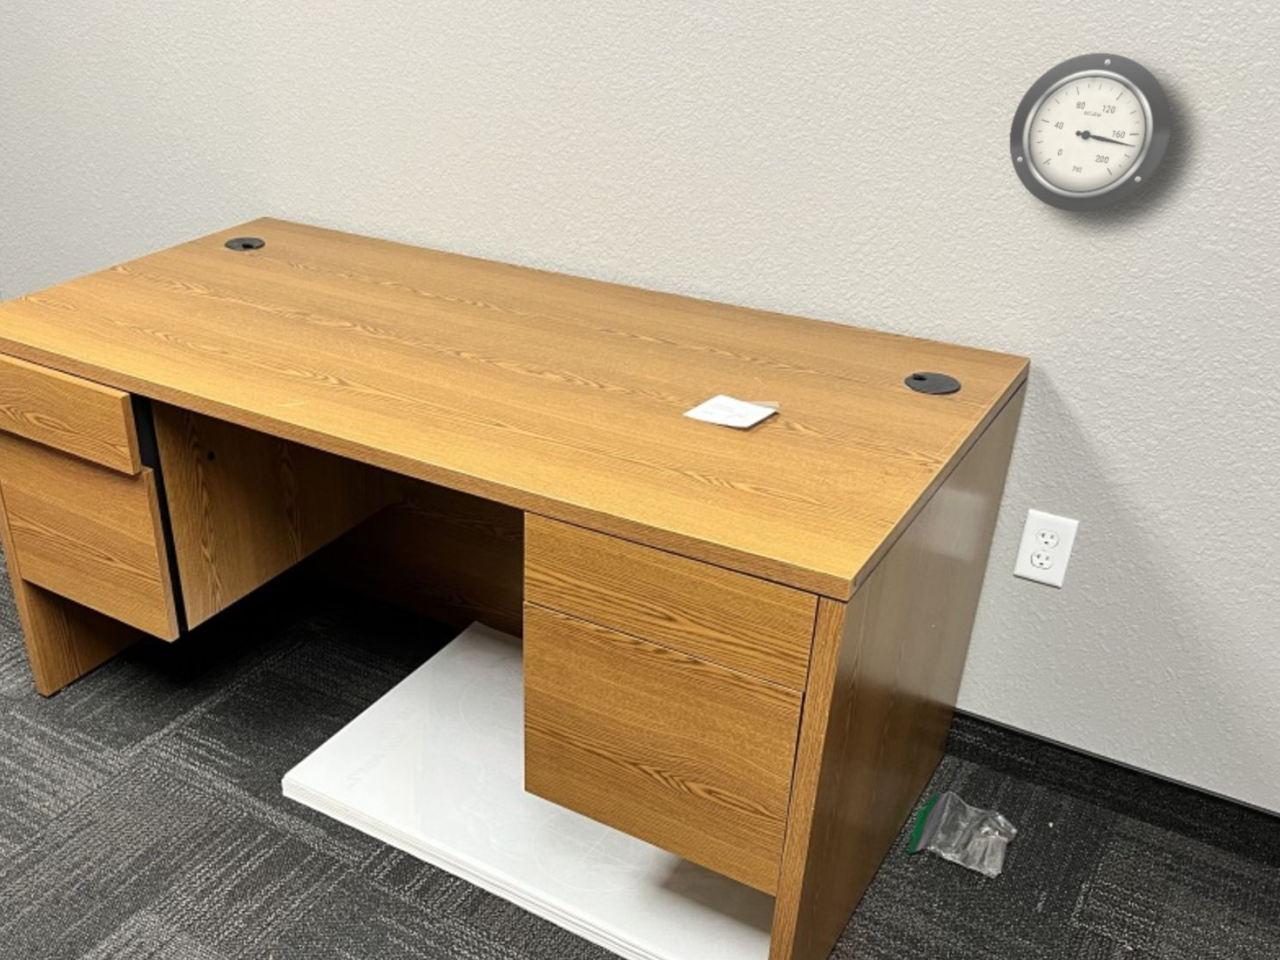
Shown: 170 psi
